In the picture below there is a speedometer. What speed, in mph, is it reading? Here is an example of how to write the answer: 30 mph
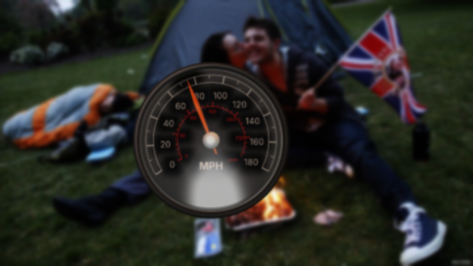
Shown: 75 mph
